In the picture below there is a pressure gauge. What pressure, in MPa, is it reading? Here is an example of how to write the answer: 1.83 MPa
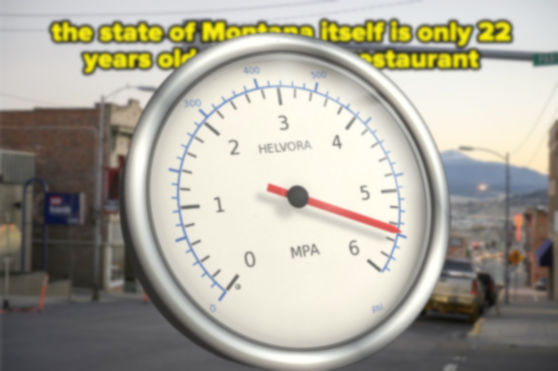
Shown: 5.5 MPa
